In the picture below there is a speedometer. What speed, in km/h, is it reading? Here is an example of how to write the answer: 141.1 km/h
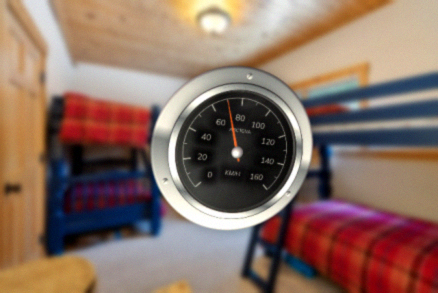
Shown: 70 km/h
